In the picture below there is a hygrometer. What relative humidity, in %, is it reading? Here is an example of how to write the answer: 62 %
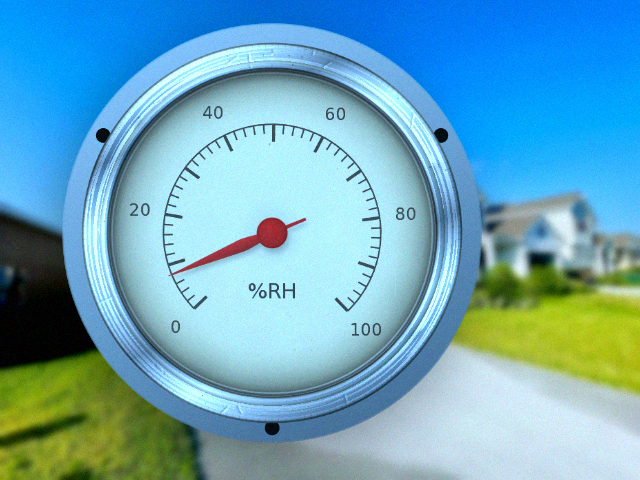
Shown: 8 %
